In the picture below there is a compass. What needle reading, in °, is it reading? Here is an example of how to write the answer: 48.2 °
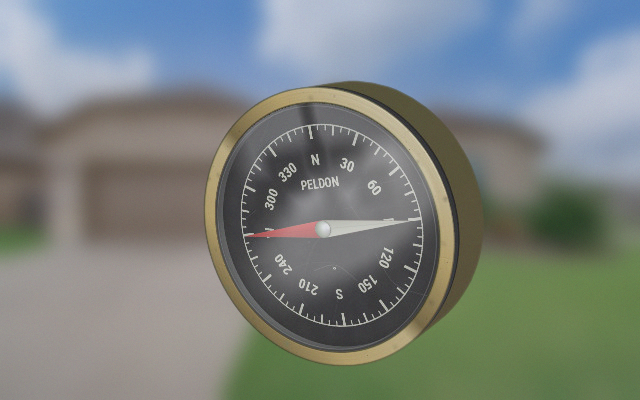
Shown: 270 °
